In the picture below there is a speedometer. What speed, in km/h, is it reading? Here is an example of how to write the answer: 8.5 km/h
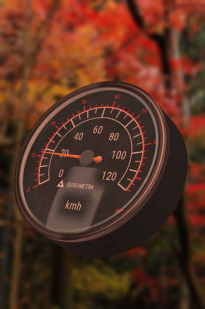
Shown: 17.5 km/h
